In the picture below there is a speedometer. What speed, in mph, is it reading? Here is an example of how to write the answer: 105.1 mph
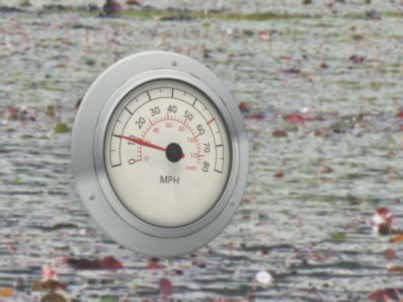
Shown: 10 mph
